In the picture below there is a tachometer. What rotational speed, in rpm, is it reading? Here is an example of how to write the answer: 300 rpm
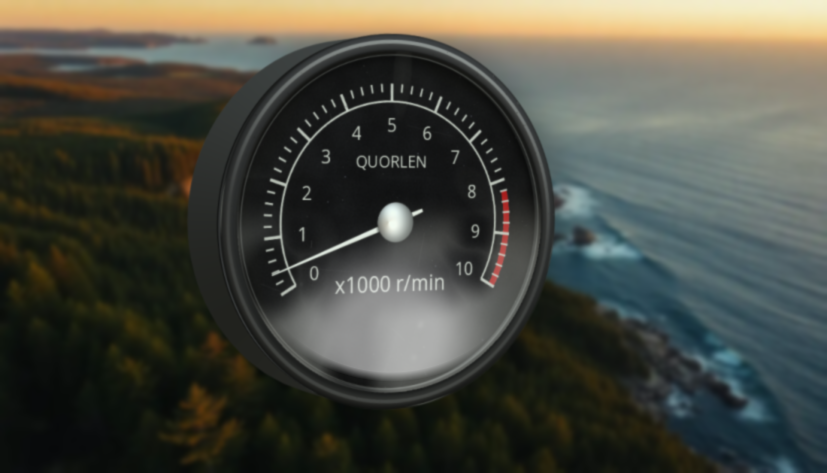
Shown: 400 rpm
